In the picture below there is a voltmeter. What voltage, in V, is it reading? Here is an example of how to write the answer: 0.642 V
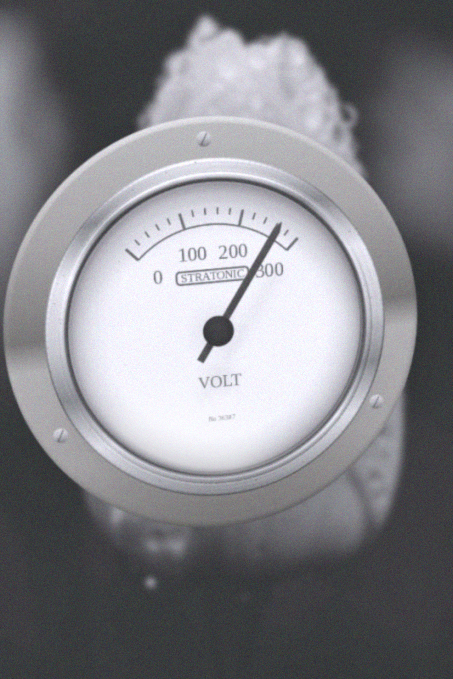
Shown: 260 V
